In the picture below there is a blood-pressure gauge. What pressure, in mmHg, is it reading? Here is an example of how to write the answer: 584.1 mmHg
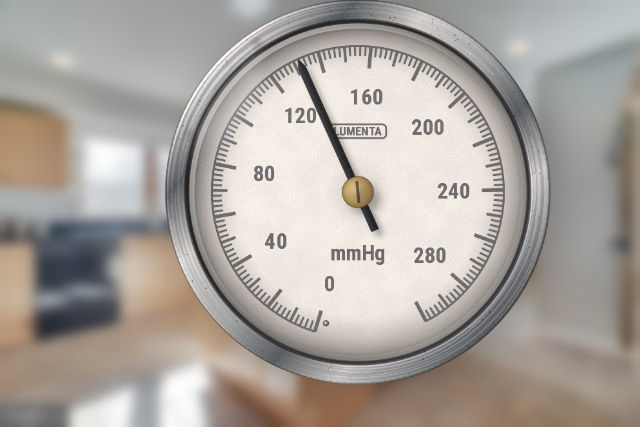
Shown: 132 mmHg
